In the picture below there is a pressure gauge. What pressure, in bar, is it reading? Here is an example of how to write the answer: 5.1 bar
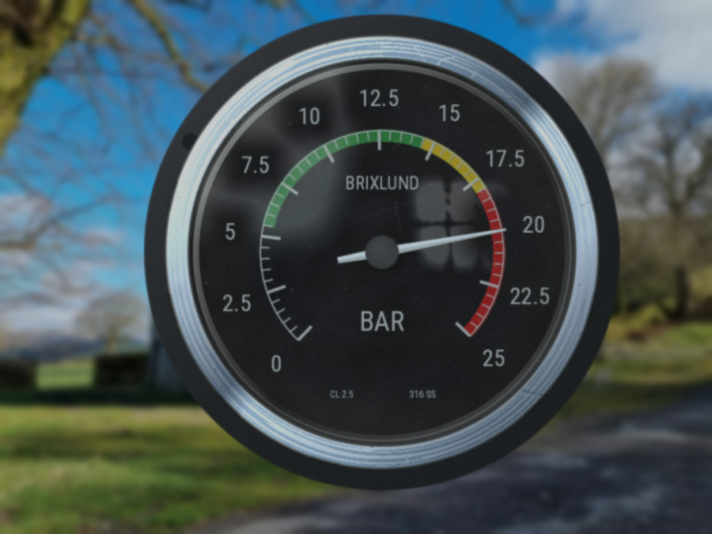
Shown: 20 bar
